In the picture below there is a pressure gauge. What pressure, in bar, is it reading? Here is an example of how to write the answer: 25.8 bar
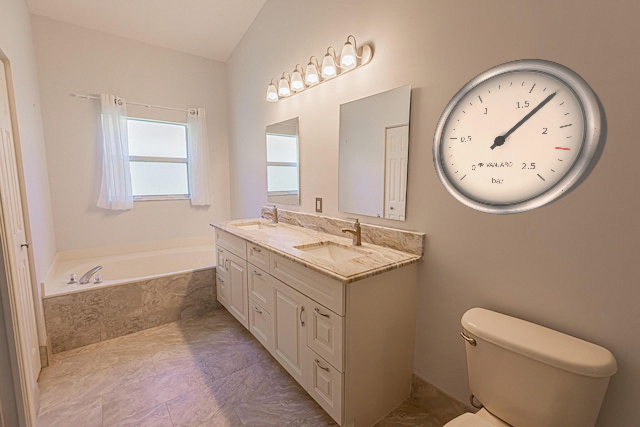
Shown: 1.7 bar
